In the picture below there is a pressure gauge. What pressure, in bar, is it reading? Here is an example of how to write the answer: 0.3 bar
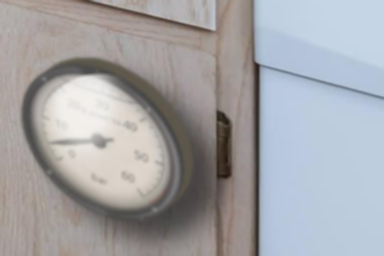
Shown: 4 bar
